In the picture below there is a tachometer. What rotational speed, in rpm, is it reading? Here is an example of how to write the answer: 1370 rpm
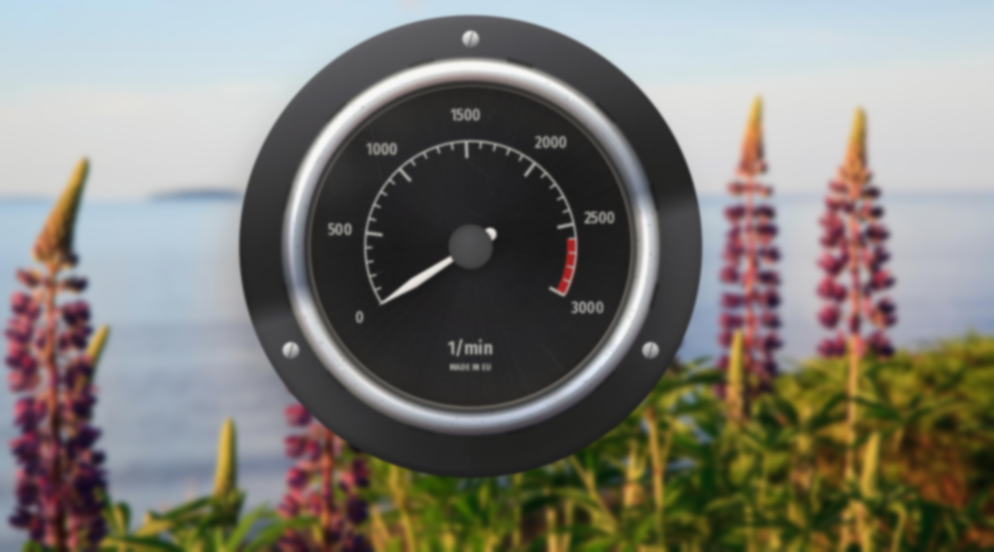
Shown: 0 rpm
